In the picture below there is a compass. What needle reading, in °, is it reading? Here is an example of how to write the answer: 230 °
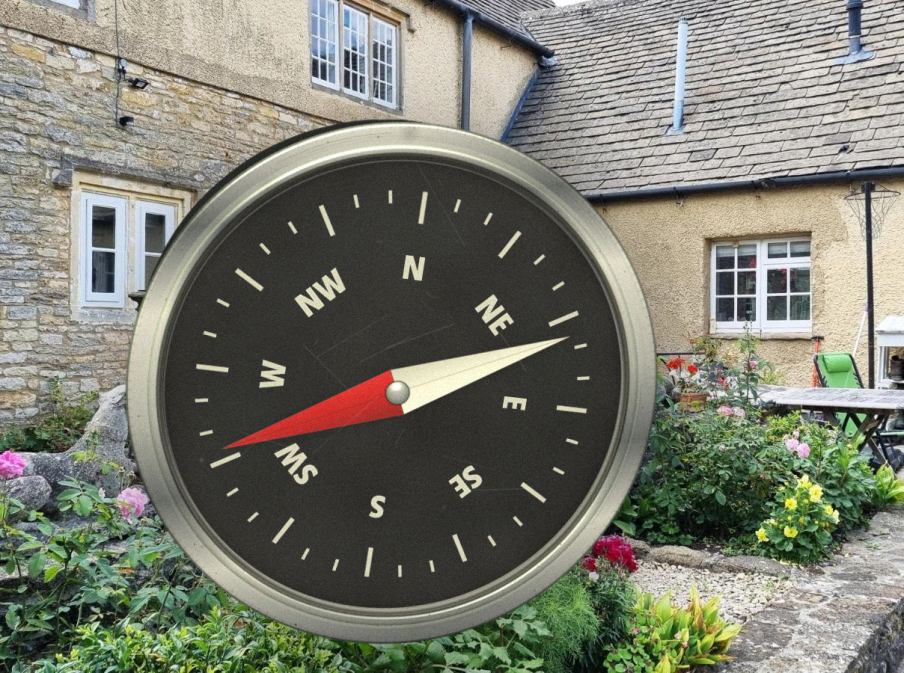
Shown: 245 °
